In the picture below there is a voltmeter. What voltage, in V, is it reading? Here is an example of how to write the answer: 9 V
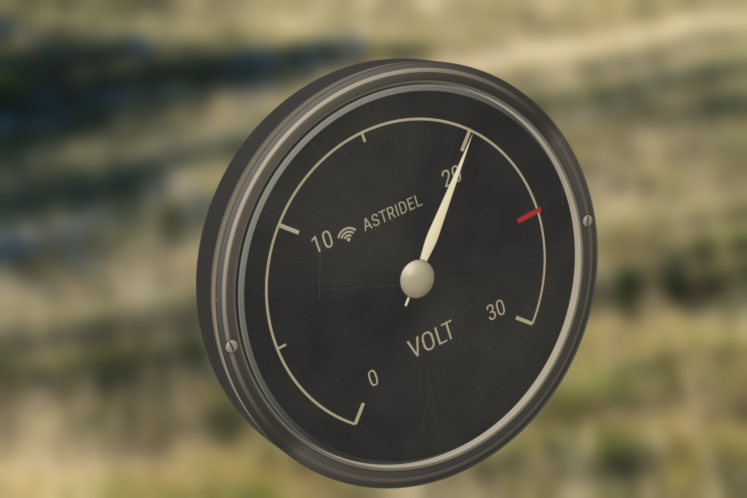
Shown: 20 V
